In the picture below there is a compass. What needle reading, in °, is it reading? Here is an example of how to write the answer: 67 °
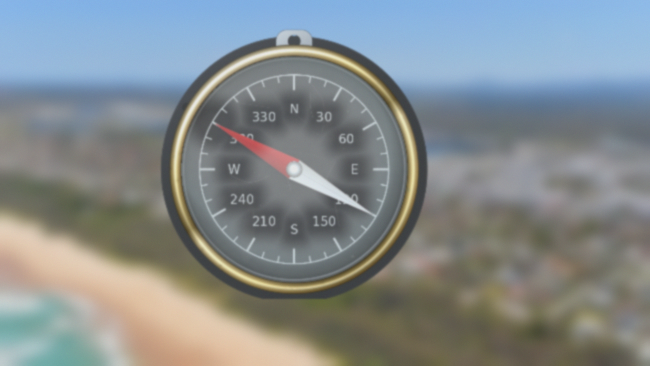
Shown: 300 °
